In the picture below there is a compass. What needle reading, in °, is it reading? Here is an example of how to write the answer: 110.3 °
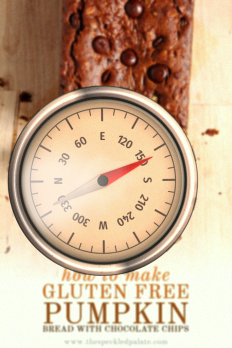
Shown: 155 °
